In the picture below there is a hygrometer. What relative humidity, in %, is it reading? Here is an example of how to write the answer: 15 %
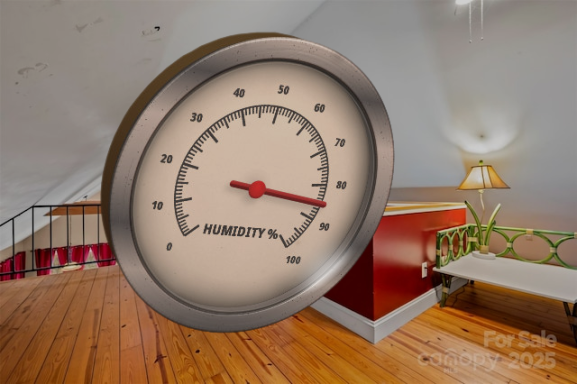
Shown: 85 %
